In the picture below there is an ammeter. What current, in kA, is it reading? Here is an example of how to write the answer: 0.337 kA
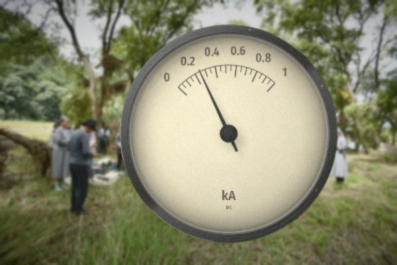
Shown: 0.25 kA
